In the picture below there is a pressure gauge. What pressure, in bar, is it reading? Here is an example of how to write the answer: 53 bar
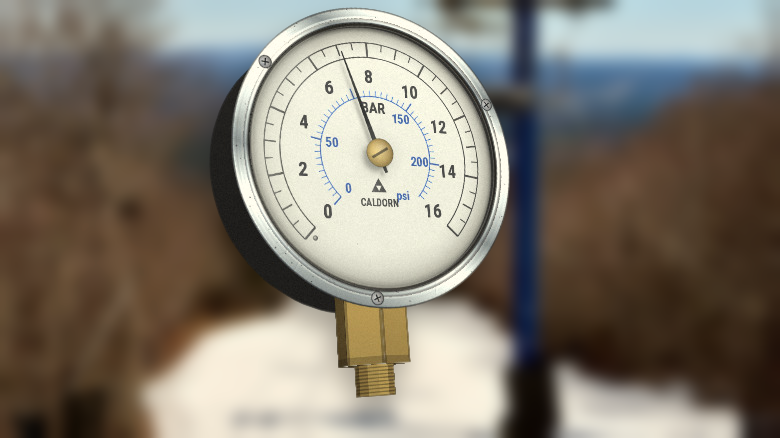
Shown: 7 bar
